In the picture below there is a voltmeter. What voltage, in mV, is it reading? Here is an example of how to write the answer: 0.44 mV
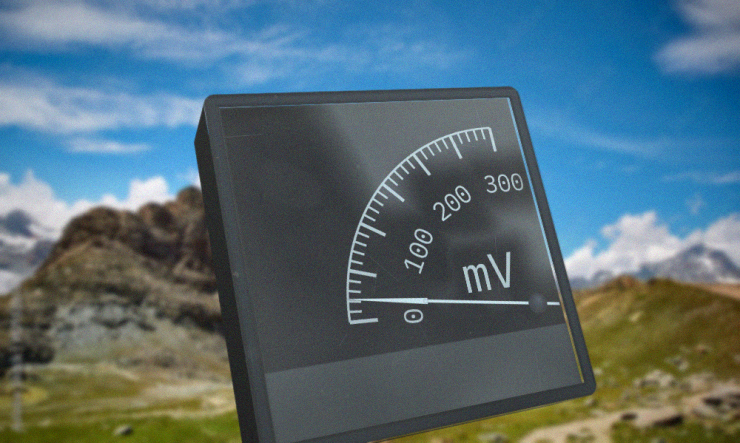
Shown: 20 mV
